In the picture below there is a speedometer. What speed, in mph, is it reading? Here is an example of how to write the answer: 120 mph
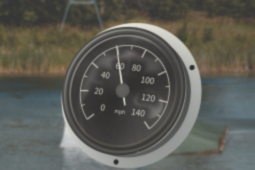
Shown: 60 mph
